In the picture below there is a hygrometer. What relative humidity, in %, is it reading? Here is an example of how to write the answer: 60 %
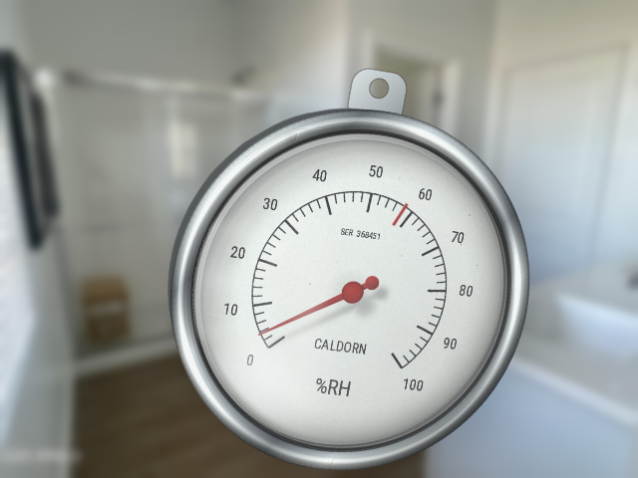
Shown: 4 %
